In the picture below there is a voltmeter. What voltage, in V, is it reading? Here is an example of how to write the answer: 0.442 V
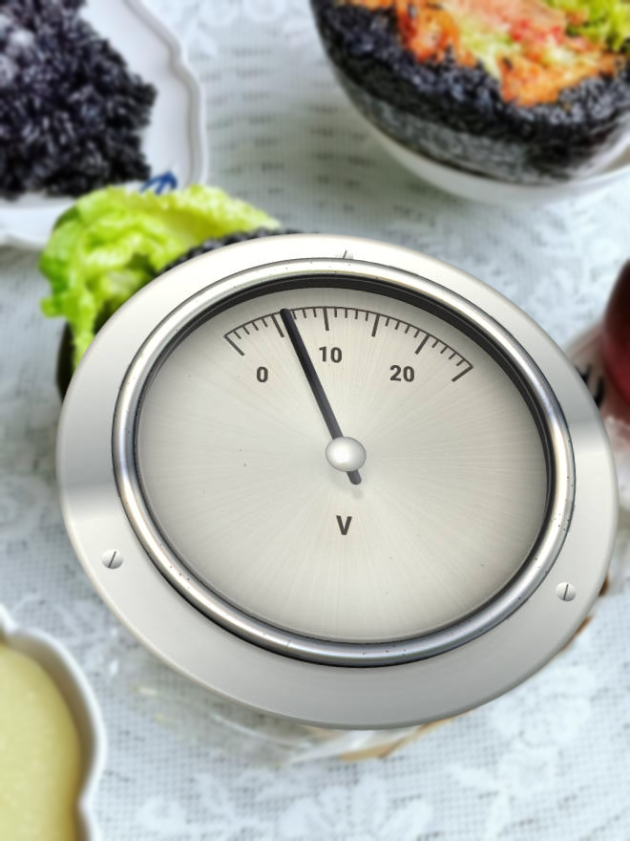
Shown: 6 V
